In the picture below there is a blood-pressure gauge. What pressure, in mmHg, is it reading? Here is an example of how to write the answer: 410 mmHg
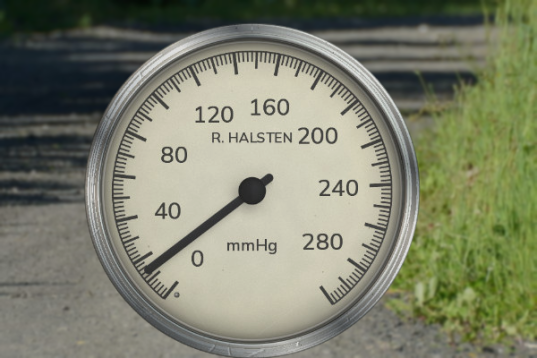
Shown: 14 mmHg
